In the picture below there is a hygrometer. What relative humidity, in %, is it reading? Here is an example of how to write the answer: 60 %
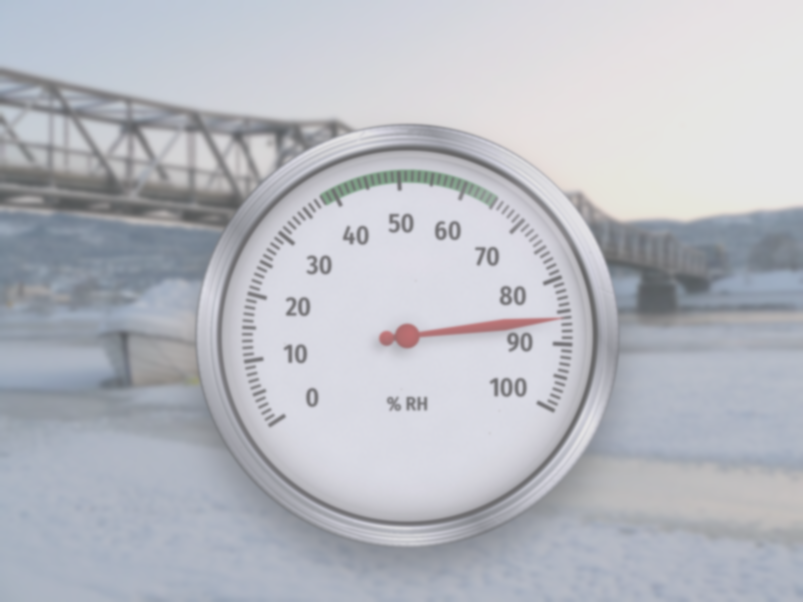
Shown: 86 %
